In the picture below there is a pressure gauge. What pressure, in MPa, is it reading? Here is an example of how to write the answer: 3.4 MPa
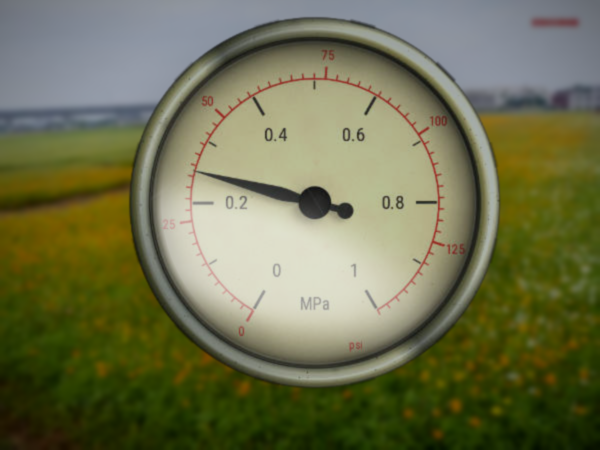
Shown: 0.25 MPa
